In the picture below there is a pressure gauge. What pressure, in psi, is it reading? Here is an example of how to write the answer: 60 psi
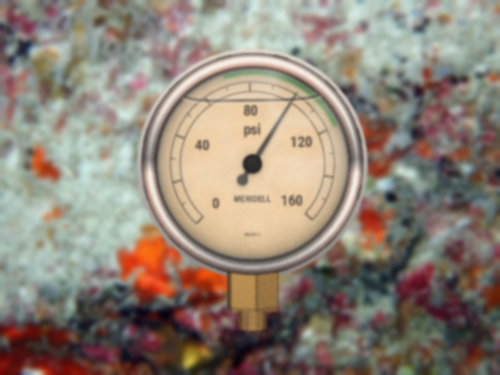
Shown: 100 psi
